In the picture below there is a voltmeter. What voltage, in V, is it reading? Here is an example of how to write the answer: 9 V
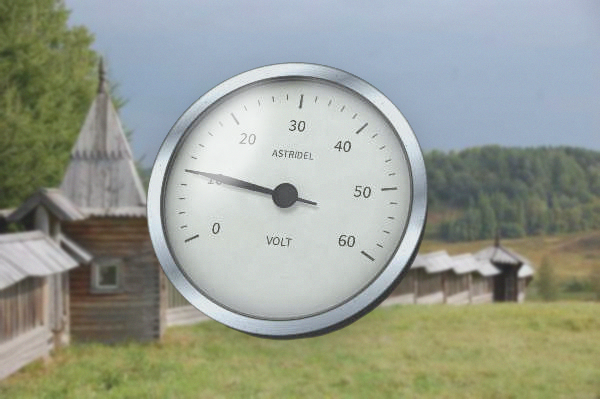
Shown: 10 V
